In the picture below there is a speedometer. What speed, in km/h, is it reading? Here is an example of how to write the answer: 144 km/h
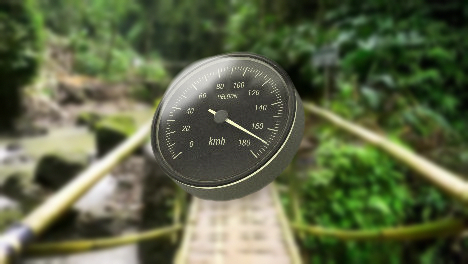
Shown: 170 km/h
